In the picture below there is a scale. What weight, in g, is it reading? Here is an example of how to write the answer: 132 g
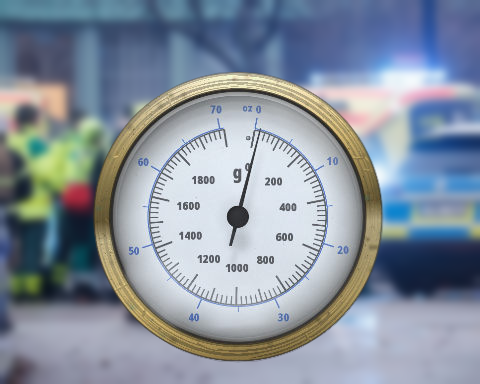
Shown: 20 g
